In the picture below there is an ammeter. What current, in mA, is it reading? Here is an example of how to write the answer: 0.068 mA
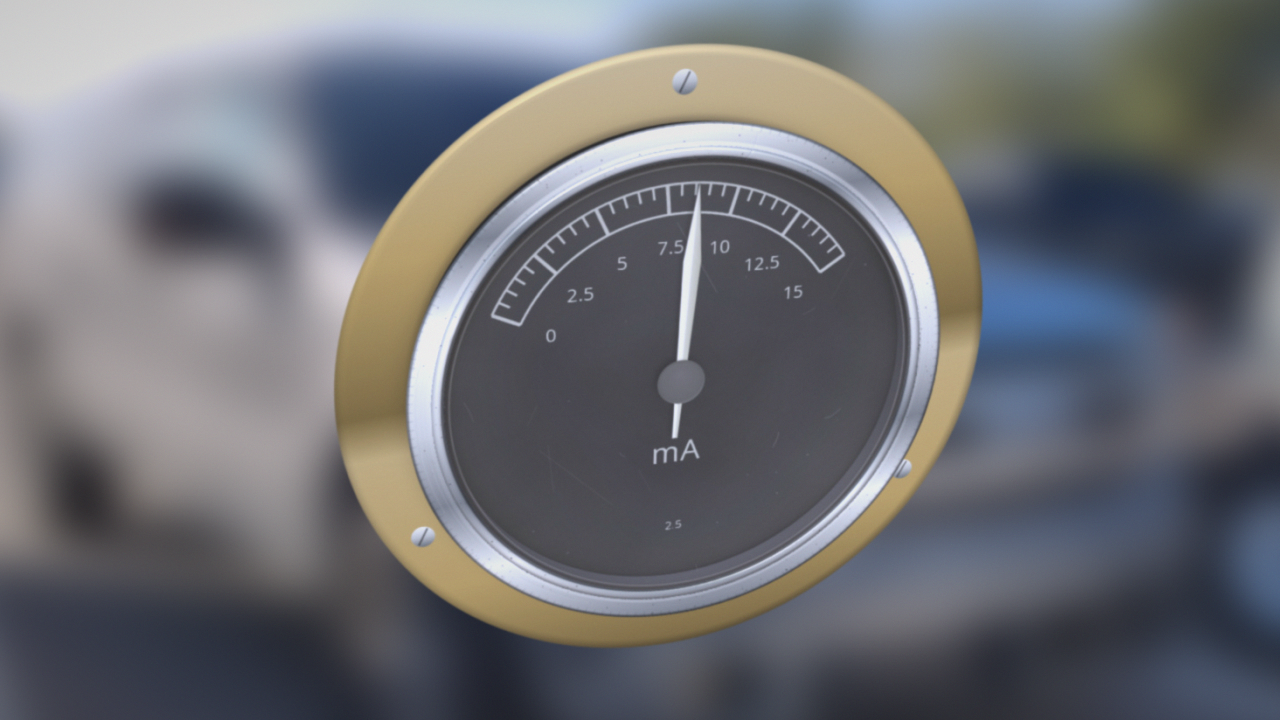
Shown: 8.5 mA
